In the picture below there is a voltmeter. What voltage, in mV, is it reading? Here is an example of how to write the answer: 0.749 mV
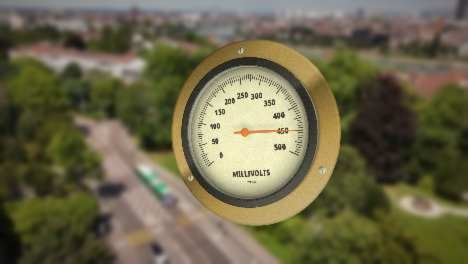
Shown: 450 mV
